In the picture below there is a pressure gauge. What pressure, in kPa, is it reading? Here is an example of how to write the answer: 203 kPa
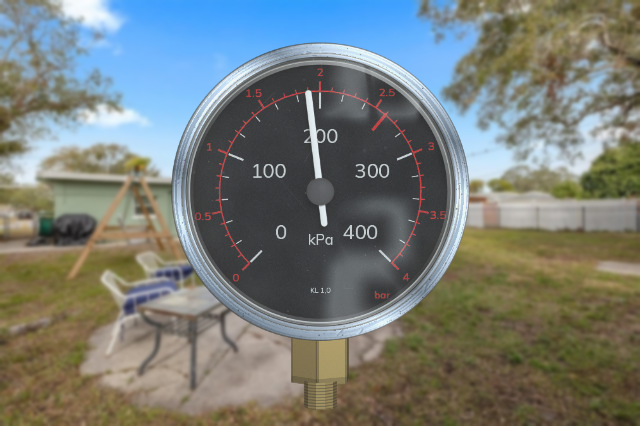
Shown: 190 kPa
